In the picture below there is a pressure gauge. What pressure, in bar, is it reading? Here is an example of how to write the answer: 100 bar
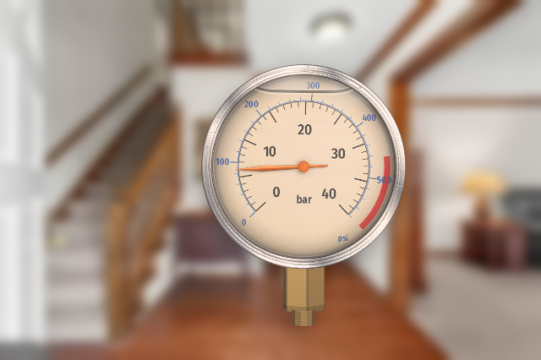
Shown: 6 bar
